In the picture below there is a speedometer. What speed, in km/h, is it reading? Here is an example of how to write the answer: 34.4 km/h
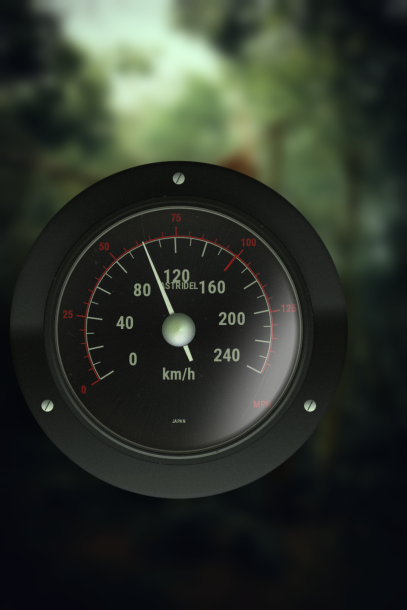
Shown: 100 km/h
